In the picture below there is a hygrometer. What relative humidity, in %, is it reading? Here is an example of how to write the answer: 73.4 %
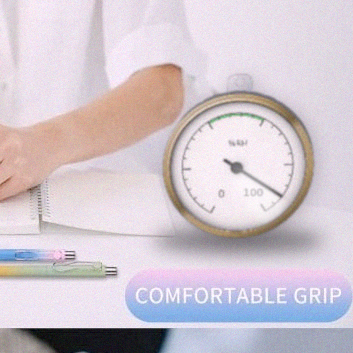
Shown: 92 %
